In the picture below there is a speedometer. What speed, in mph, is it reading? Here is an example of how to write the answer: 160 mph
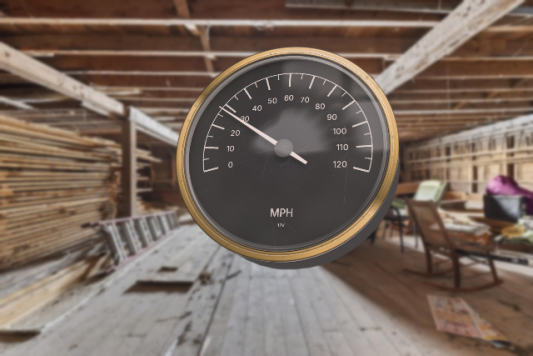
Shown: 27.5 mph
